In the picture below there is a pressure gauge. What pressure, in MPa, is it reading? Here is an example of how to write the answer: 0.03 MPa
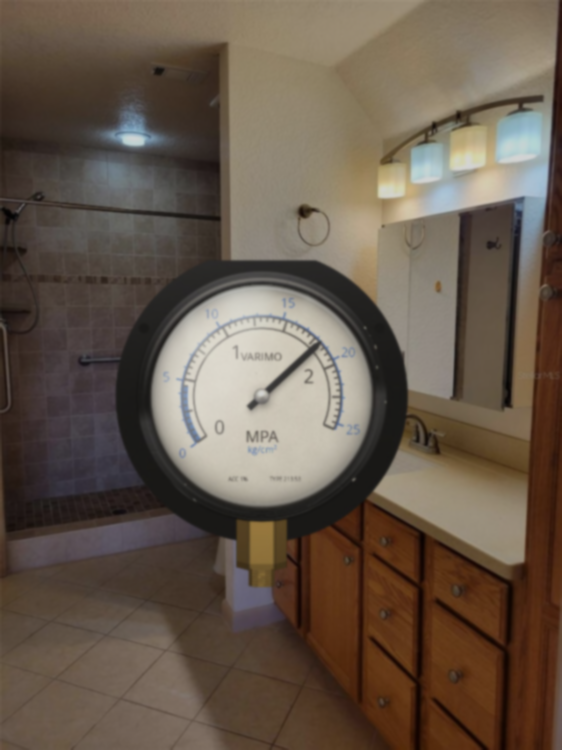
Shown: 1.8 MPa
